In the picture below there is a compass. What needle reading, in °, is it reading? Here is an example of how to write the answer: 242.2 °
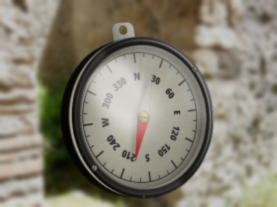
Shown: 200 °
